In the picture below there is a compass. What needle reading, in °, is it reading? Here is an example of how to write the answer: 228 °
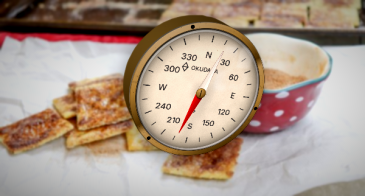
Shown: 195 °
